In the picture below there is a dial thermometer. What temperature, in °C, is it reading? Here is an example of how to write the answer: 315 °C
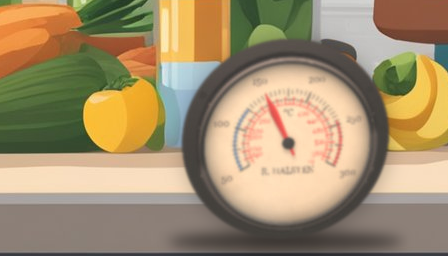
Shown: 150 °C
